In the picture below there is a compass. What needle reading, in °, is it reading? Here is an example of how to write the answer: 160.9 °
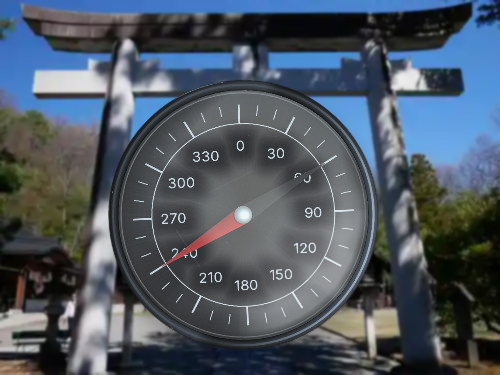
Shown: 240 °
